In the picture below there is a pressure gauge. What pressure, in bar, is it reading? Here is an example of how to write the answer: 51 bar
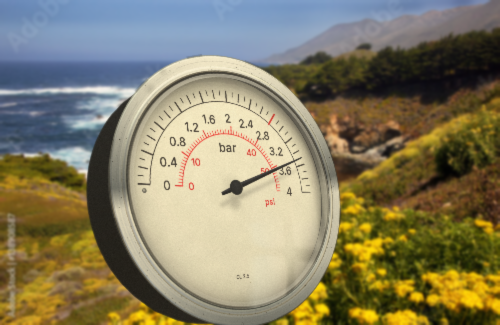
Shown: 3.5 bar
